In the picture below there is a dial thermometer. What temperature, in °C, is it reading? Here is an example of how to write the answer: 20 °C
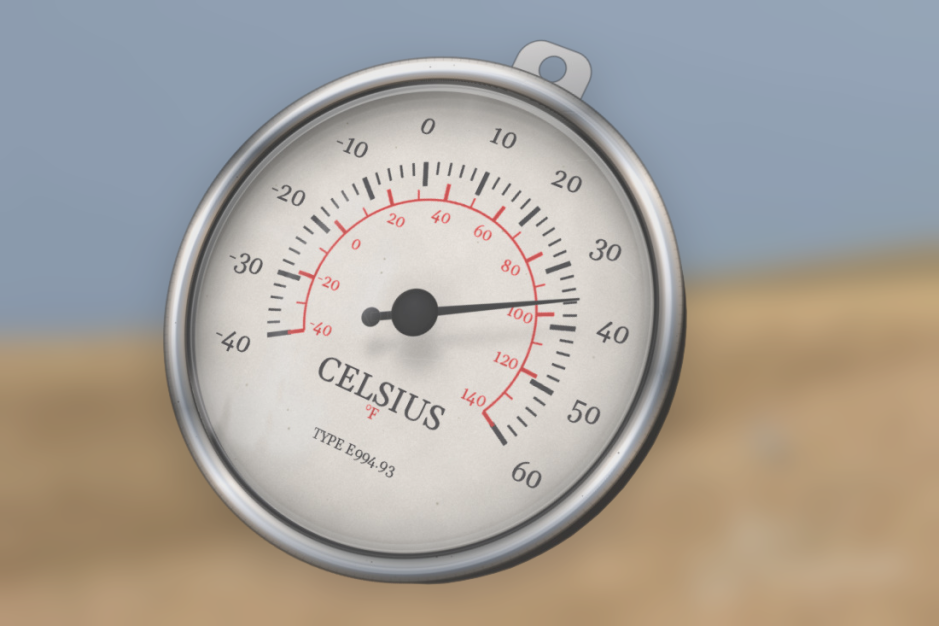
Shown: 36 °C
